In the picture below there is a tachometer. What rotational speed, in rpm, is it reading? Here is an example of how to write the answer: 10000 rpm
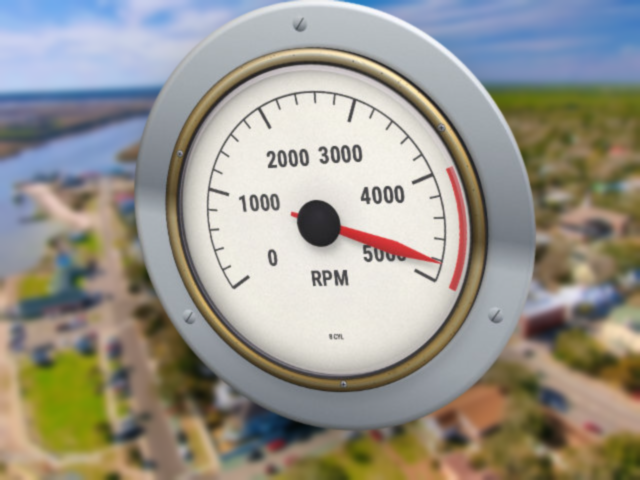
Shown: 4800 rpm
